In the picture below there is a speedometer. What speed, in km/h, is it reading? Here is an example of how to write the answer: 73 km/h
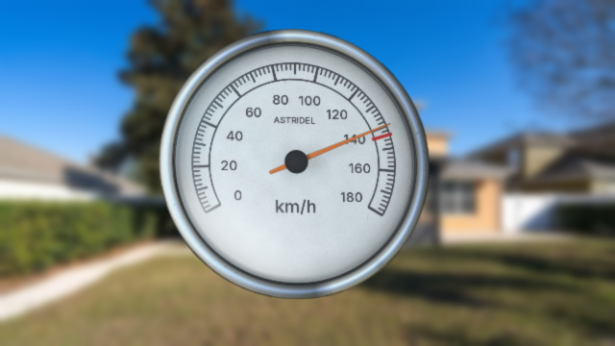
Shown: 140 km/h
